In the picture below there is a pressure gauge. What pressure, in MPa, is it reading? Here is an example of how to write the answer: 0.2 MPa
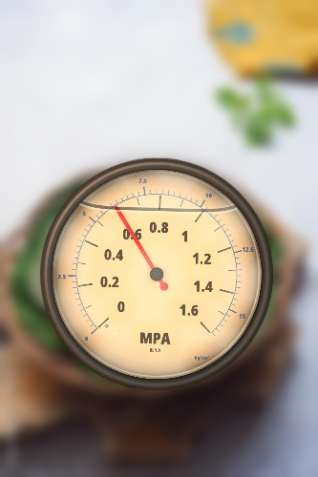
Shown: 0.6 MPa
